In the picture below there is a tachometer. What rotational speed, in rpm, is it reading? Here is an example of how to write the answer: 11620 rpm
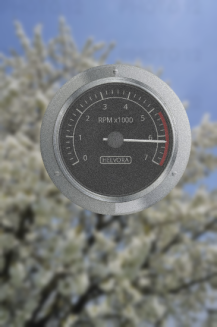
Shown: 6200 rpm
